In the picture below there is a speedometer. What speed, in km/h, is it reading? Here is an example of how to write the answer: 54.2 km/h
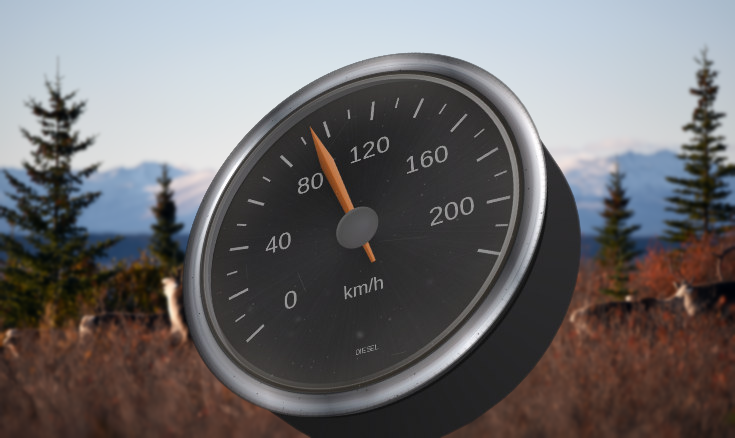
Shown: 95 km/h
